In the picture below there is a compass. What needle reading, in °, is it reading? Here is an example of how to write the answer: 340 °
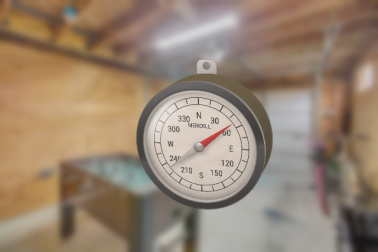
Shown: 52.5 °
